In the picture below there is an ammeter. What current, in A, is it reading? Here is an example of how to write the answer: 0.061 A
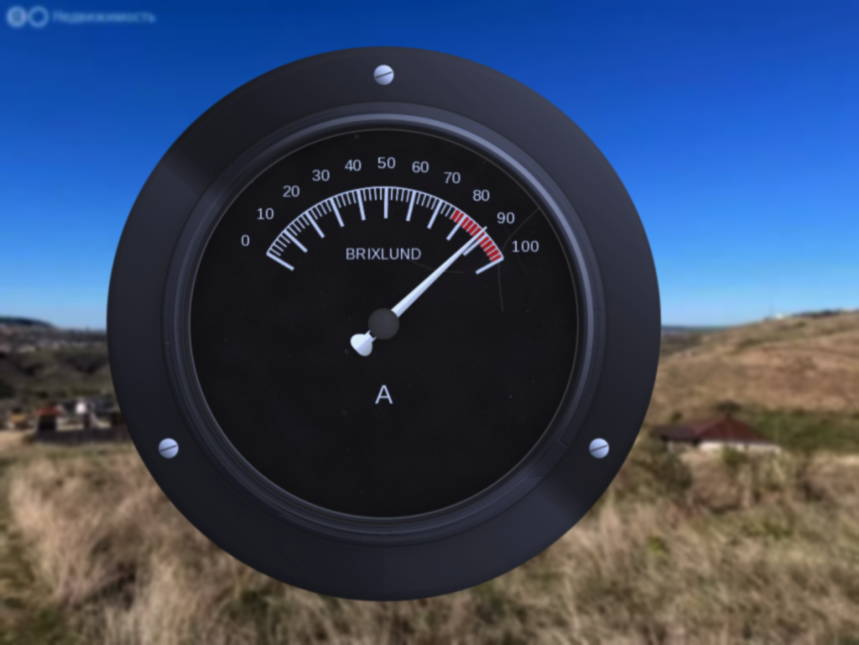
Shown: 88 A
